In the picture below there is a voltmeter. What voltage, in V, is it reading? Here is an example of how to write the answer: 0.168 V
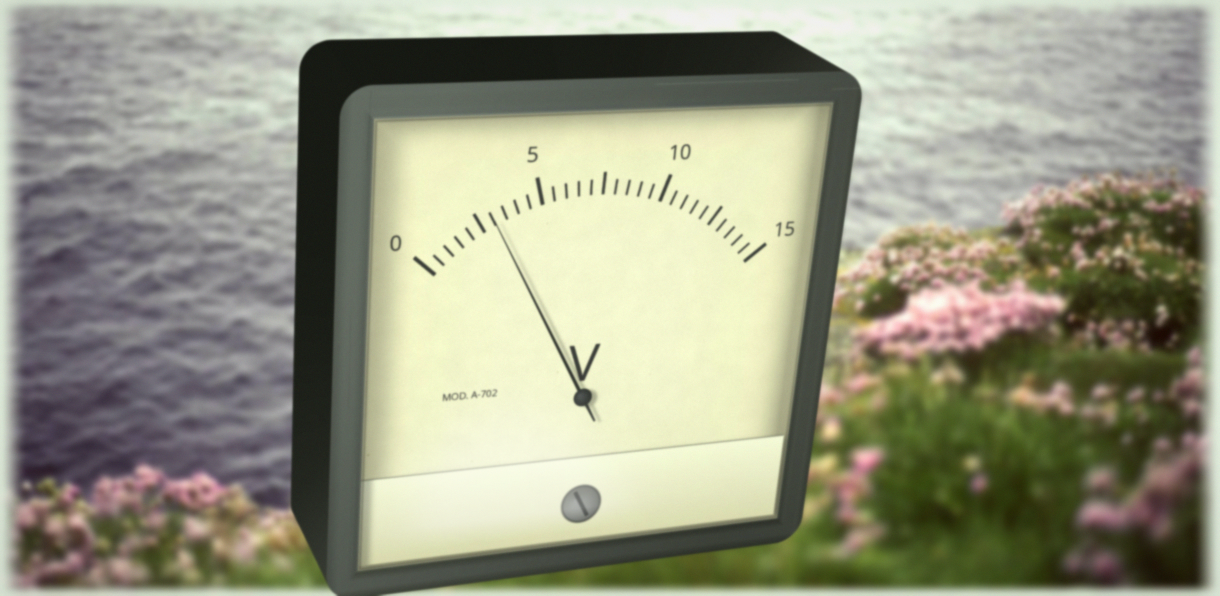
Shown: 3 V
